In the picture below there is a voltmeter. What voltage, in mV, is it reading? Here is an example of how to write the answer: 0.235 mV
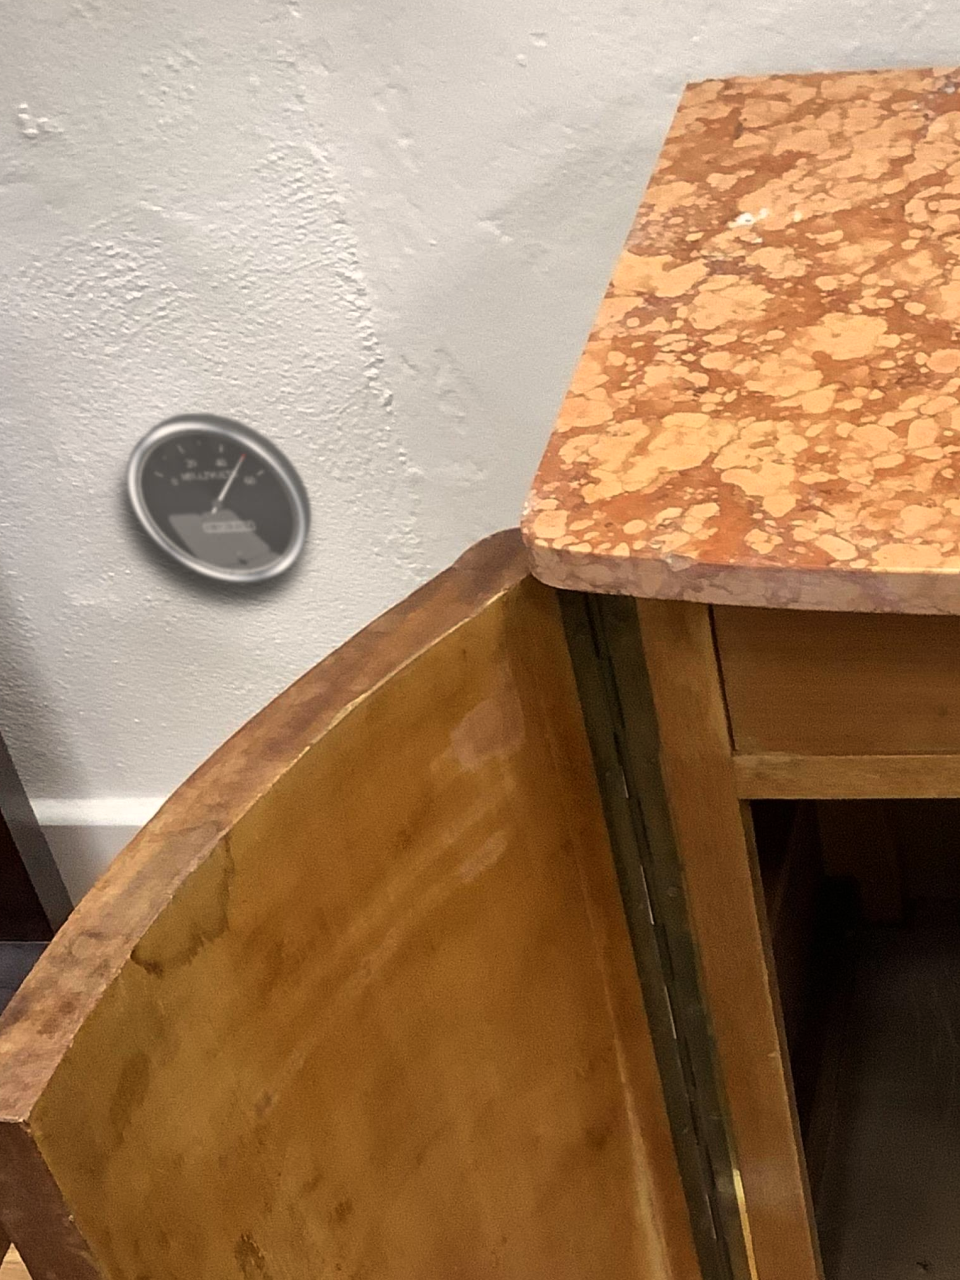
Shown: 50 mV
